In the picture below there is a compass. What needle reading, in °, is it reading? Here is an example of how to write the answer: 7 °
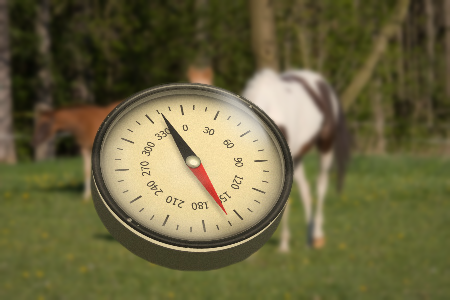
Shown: 160 °
